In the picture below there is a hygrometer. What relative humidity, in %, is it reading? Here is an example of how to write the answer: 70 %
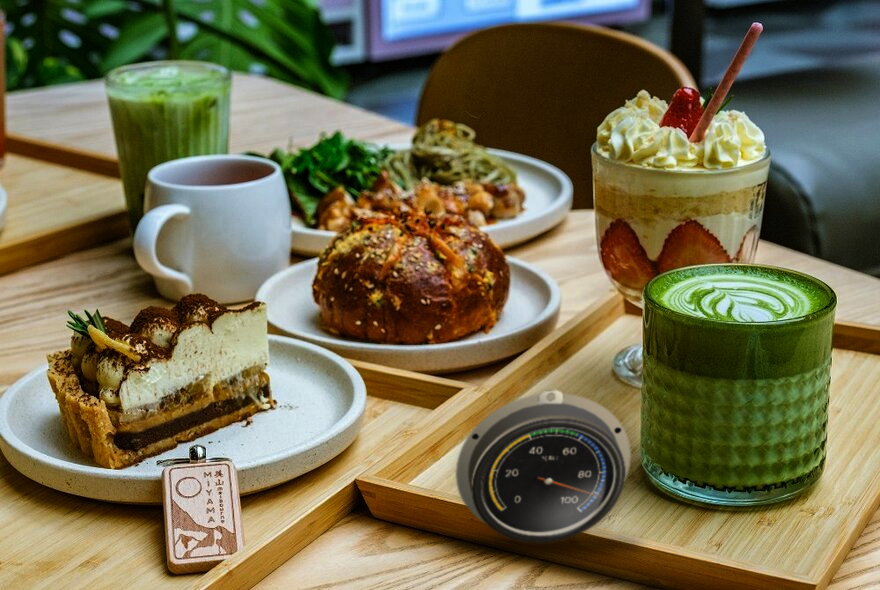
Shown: 90 %
